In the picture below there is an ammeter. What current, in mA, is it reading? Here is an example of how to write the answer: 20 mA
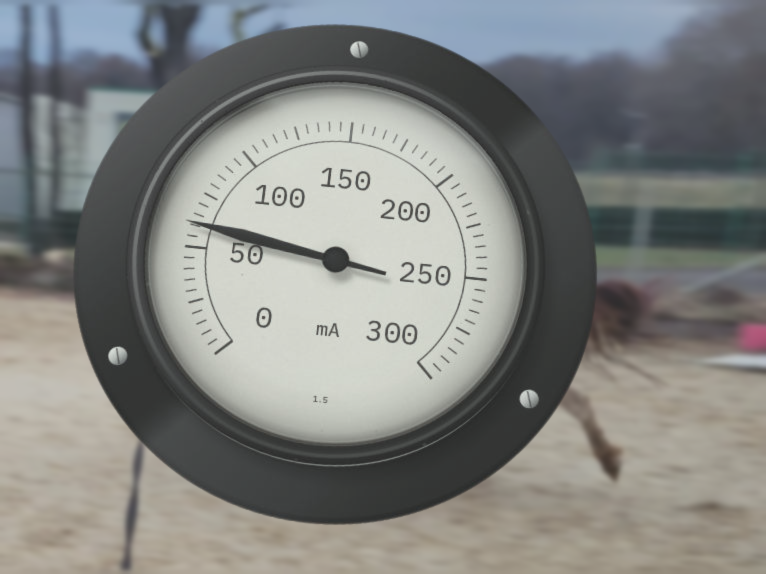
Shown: 60 mA
